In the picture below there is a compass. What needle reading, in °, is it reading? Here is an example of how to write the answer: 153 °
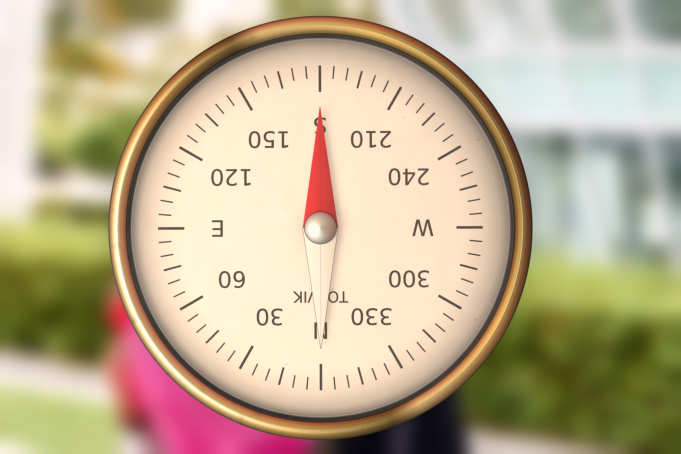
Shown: 180 °
